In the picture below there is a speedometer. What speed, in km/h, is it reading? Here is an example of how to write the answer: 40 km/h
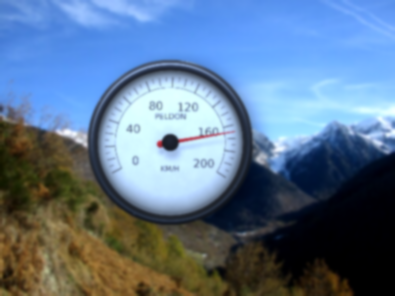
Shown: 165 km/h
